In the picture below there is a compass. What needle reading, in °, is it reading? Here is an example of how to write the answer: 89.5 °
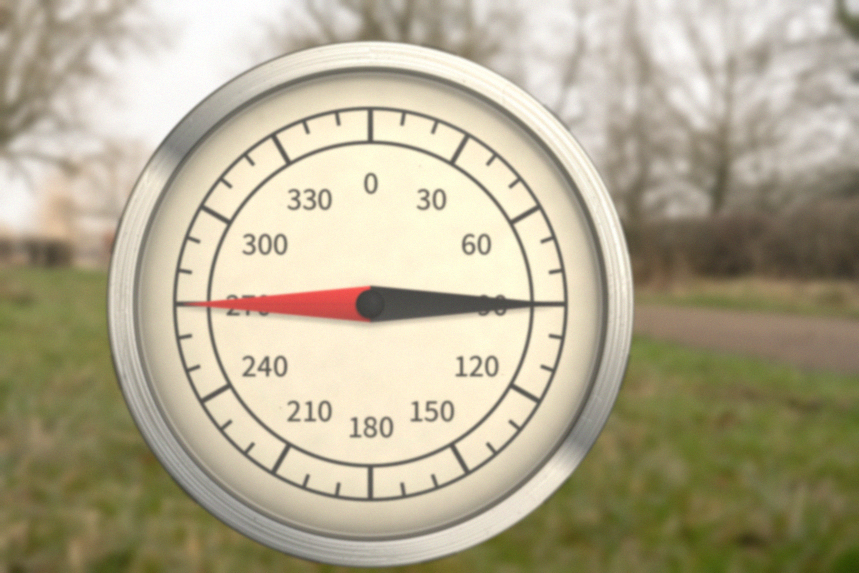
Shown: 270 °
